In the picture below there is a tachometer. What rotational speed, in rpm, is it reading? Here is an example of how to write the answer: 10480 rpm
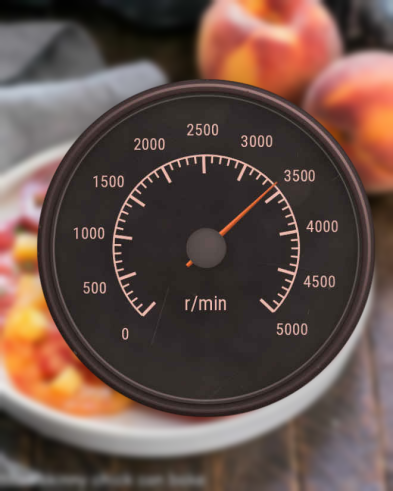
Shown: 3400 rpm
